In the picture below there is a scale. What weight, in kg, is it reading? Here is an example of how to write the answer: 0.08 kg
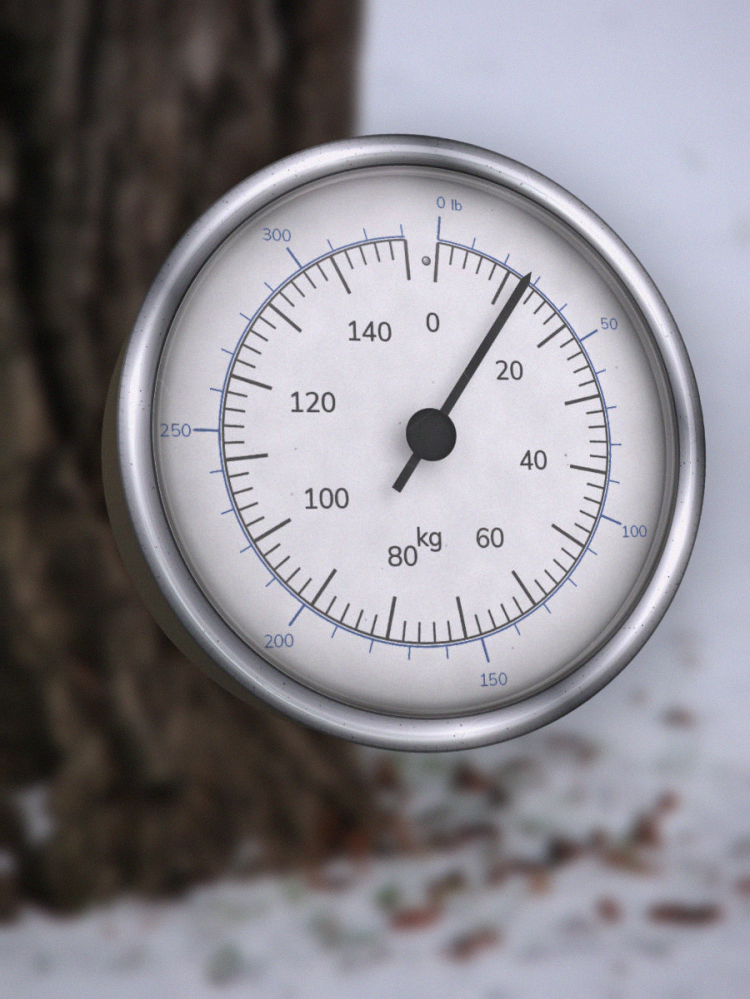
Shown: 12 kg
